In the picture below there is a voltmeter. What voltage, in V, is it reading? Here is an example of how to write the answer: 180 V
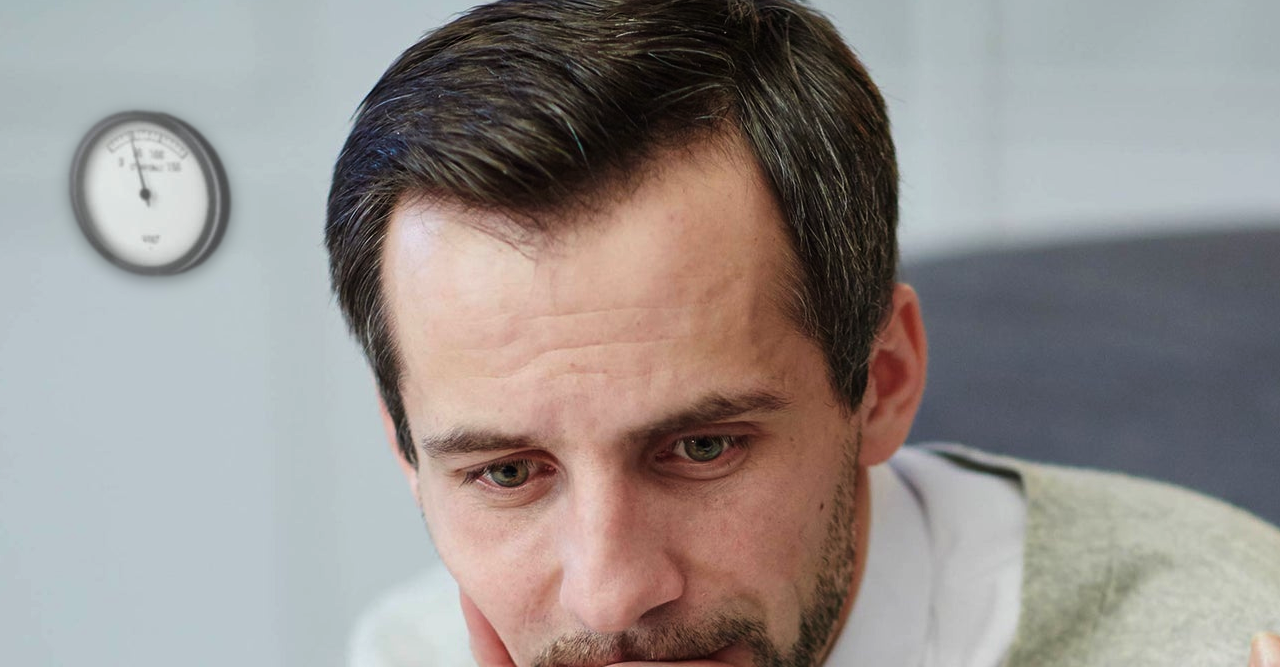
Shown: 50 V
